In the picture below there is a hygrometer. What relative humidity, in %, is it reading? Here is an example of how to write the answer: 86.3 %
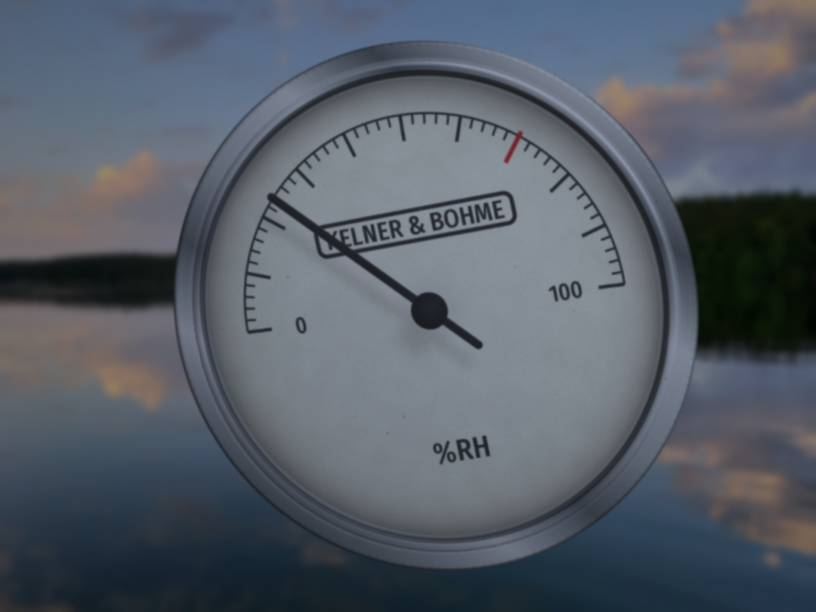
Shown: 24 %
